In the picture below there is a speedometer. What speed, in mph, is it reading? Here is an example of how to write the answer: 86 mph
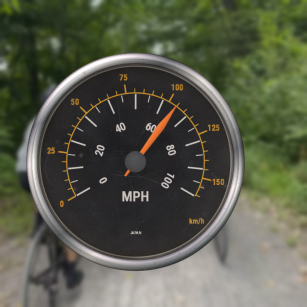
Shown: 65 mph
